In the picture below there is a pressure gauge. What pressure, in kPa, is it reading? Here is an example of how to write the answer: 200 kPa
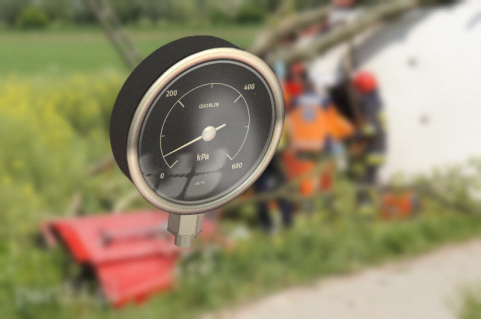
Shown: 50 kPa
